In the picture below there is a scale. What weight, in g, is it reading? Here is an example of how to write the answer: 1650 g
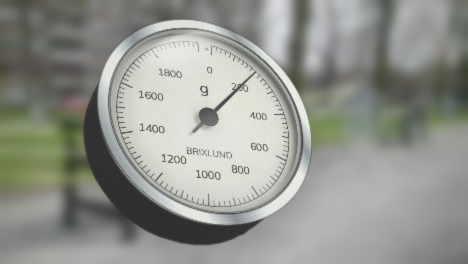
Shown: 200 g
